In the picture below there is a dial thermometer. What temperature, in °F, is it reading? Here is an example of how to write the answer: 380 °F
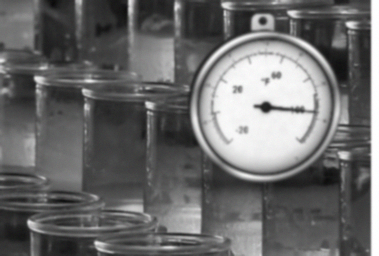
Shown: 100 °F
